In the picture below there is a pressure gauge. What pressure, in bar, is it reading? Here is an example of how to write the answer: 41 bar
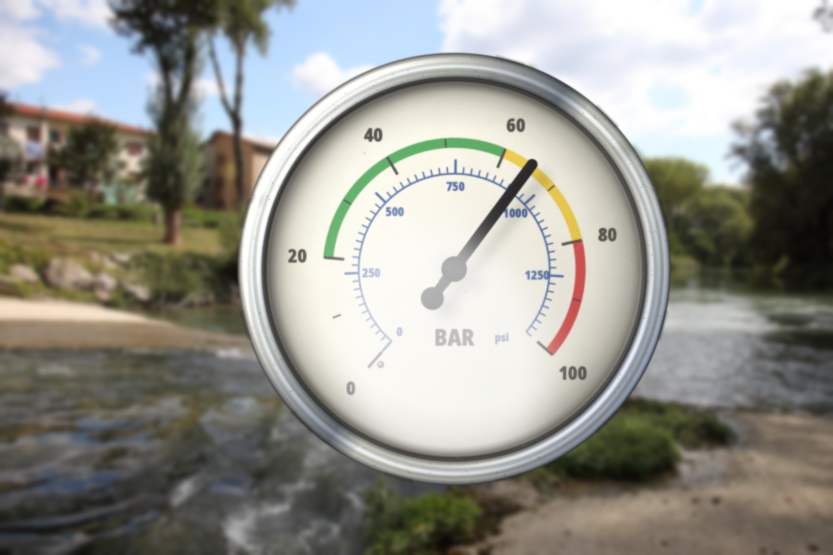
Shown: 65 bar
